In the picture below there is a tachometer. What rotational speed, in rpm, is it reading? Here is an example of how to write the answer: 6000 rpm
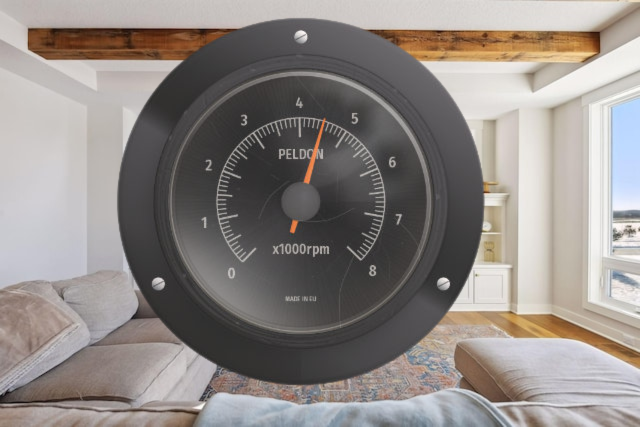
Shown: 4500 rpm
